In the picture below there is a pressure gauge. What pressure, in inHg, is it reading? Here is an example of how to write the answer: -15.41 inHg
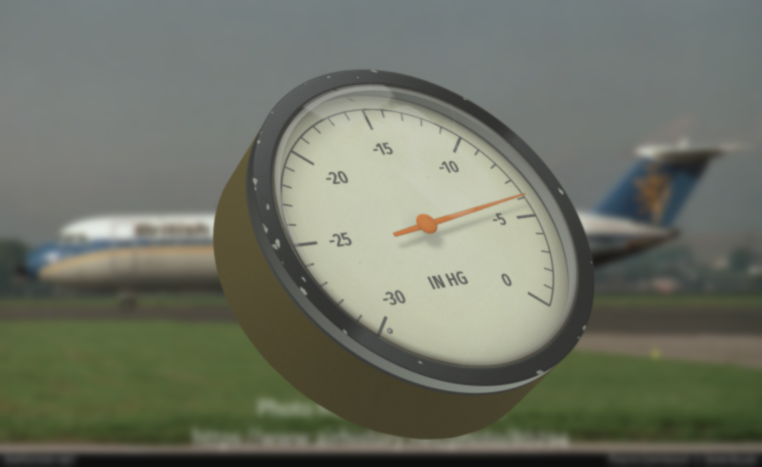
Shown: -6 inHg
